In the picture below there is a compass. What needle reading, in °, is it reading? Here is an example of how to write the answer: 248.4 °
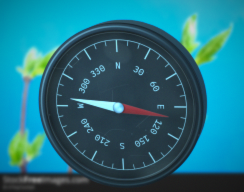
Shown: 100 °
